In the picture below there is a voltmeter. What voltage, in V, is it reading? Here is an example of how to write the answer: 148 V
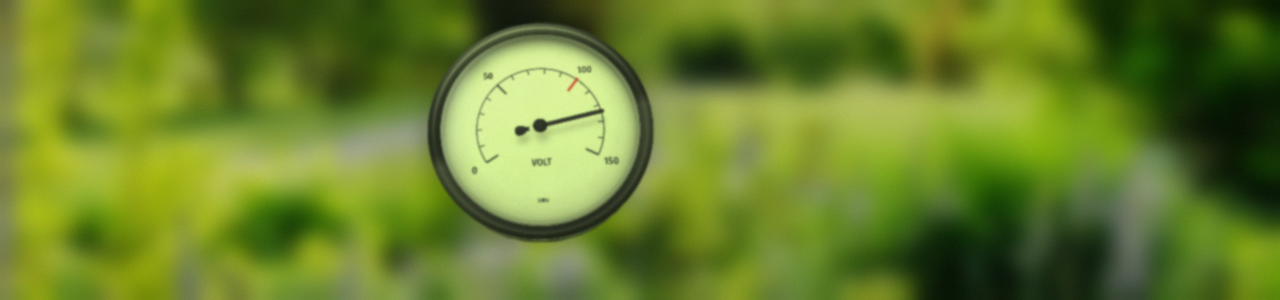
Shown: 125 V
